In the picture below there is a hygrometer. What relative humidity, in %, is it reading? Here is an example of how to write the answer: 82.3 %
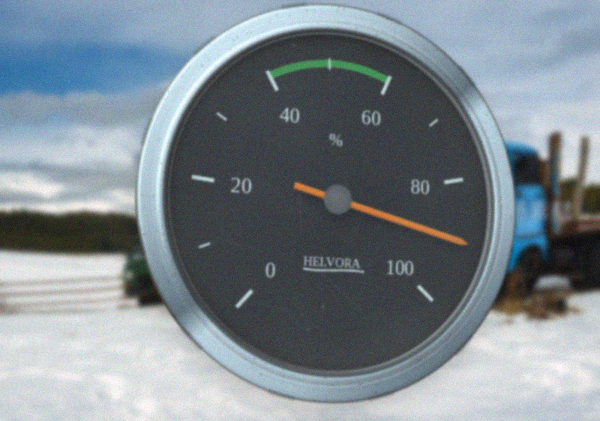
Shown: 90 %
